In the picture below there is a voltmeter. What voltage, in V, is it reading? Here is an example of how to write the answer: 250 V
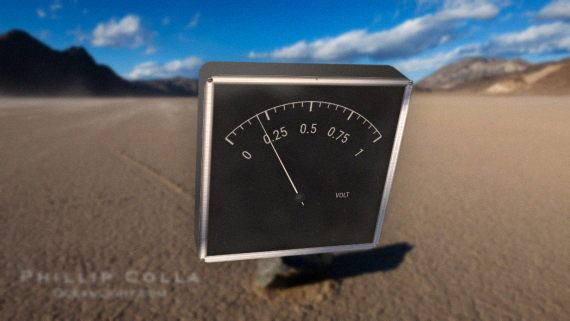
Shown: 0.2 V
